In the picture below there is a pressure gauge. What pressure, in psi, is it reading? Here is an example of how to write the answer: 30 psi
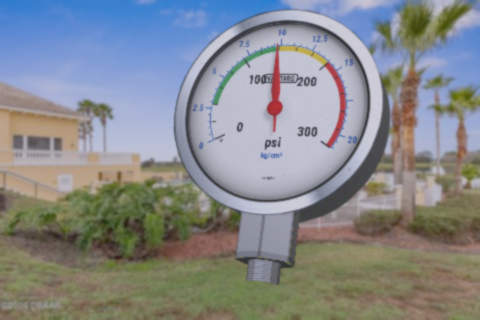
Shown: 140 psi
